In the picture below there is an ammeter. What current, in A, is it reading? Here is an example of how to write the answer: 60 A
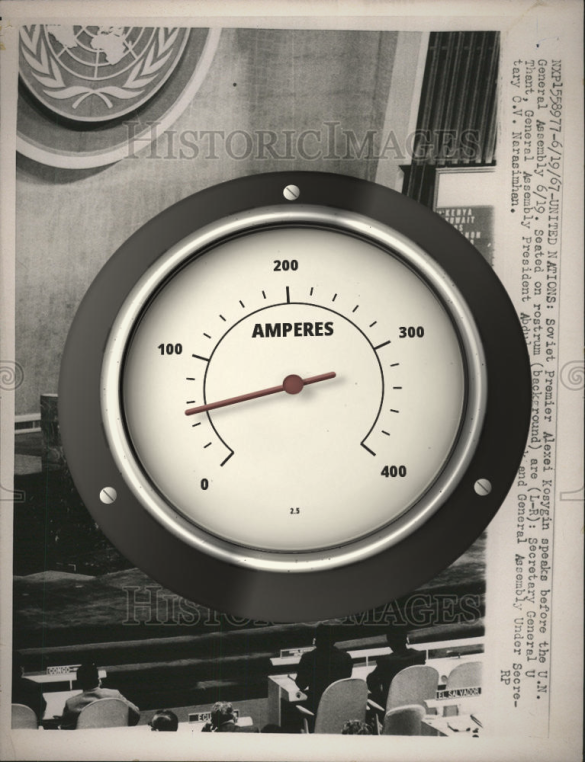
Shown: 50 A
